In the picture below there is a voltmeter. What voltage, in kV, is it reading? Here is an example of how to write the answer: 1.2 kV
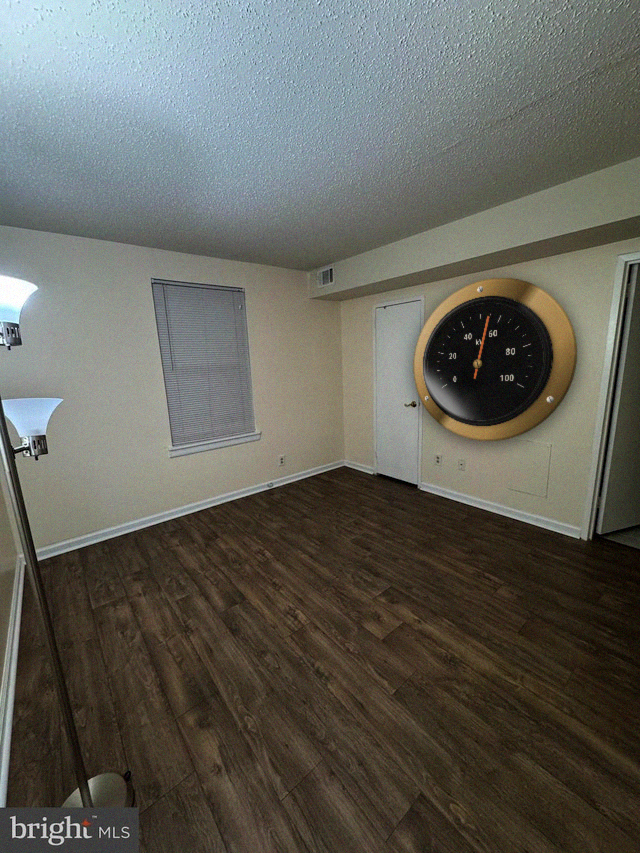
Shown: 55 kV
